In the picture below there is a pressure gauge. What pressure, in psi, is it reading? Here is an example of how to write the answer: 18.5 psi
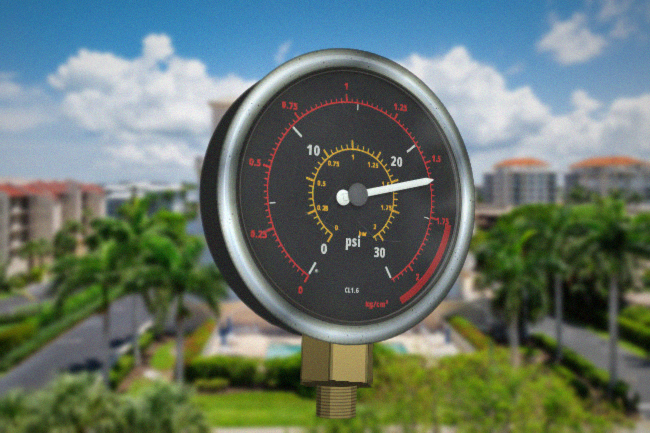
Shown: 22.5 psi
